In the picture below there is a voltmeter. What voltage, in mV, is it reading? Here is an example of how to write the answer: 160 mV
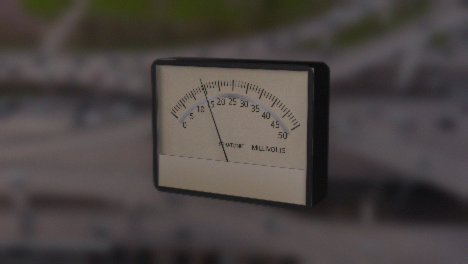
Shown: 15 mV
